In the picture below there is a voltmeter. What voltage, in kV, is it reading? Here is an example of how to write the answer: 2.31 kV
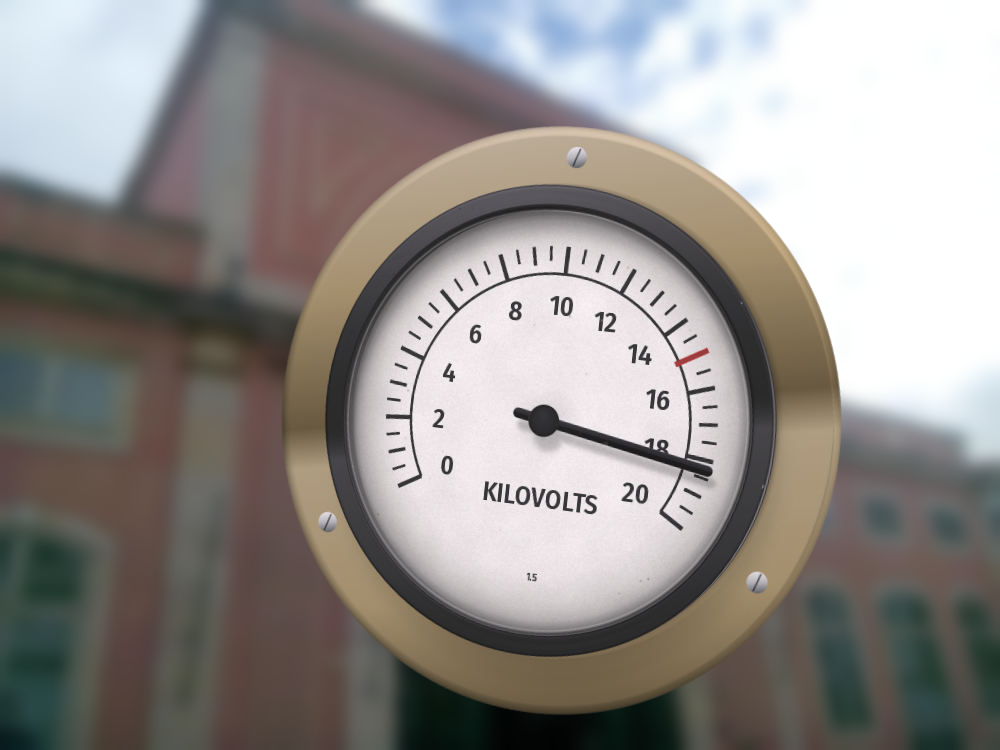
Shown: 18.25 kV
